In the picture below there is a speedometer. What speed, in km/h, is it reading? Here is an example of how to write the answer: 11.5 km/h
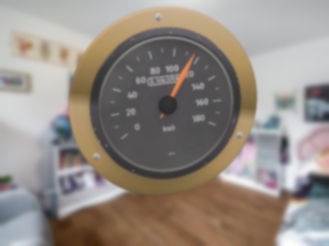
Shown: 115 km/h
